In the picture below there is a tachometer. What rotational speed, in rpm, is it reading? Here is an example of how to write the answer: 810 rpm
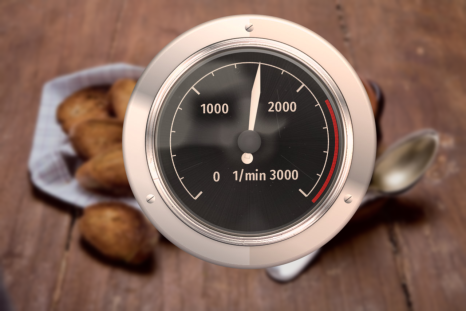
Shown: 1600 rpm
